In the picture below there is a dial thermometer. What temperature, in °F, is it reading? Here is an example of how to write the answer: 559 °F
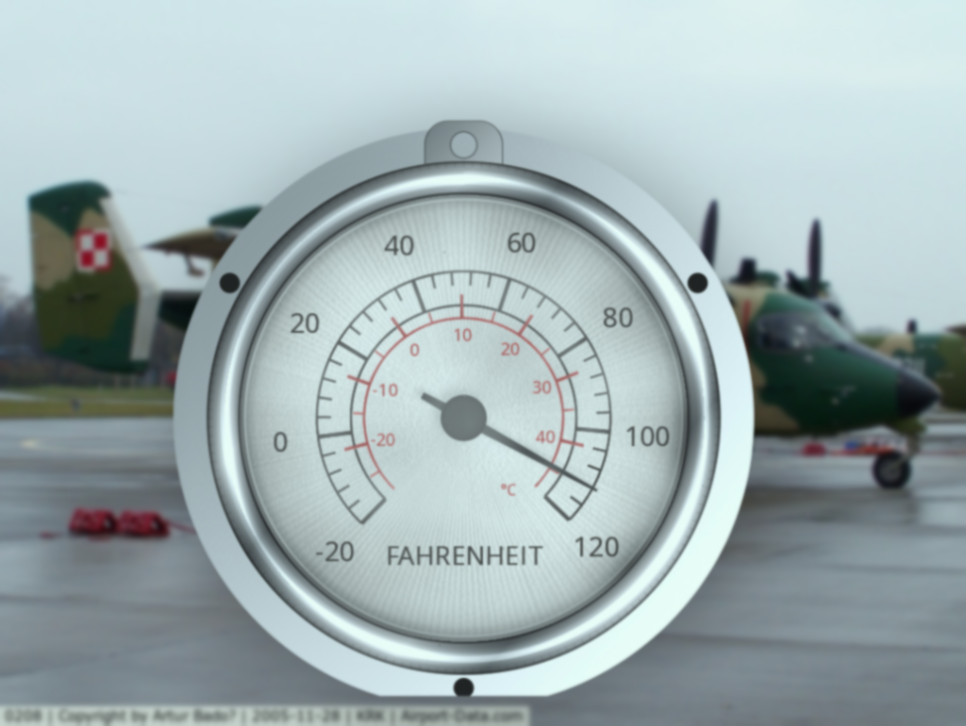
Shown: 112 °F
